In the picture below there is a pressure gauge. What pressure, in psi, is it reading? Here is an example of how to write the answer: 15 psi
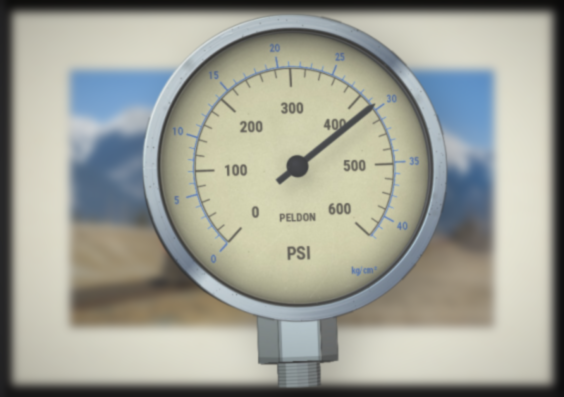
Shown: 420 psi
